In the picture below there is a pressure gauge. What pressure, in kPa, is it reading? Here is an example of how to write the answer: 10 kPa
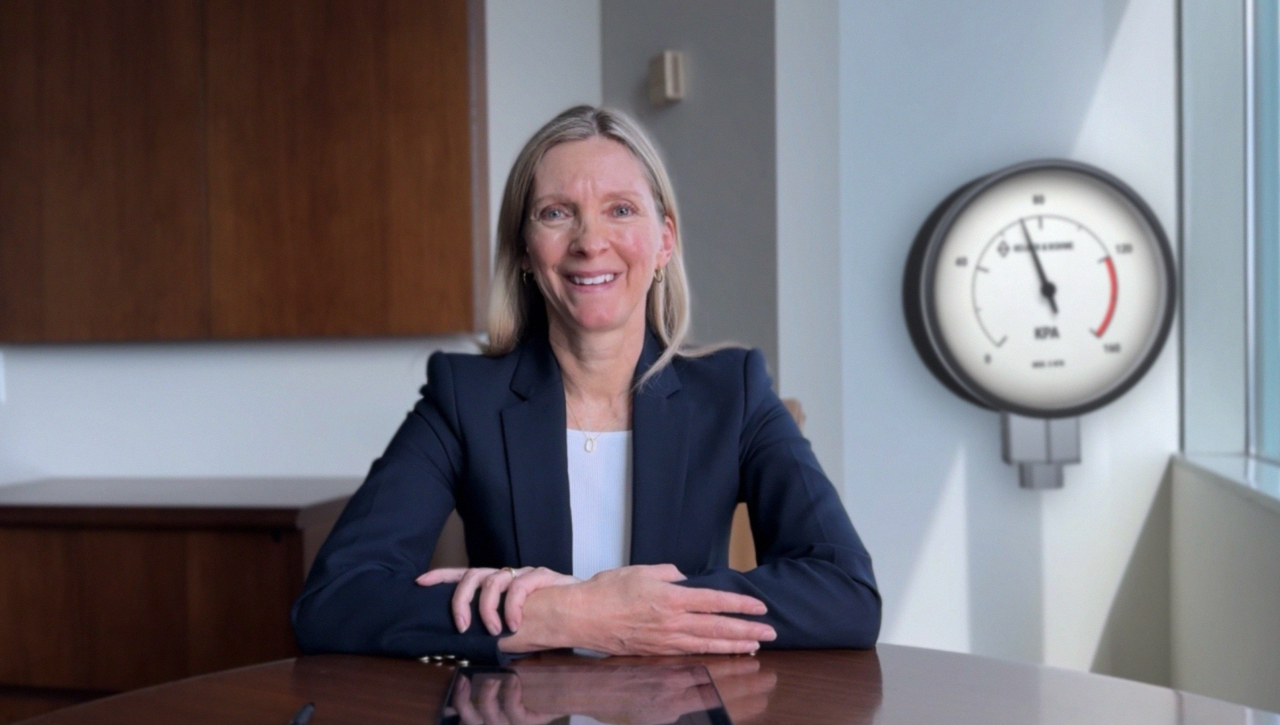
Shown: 70 kPa
